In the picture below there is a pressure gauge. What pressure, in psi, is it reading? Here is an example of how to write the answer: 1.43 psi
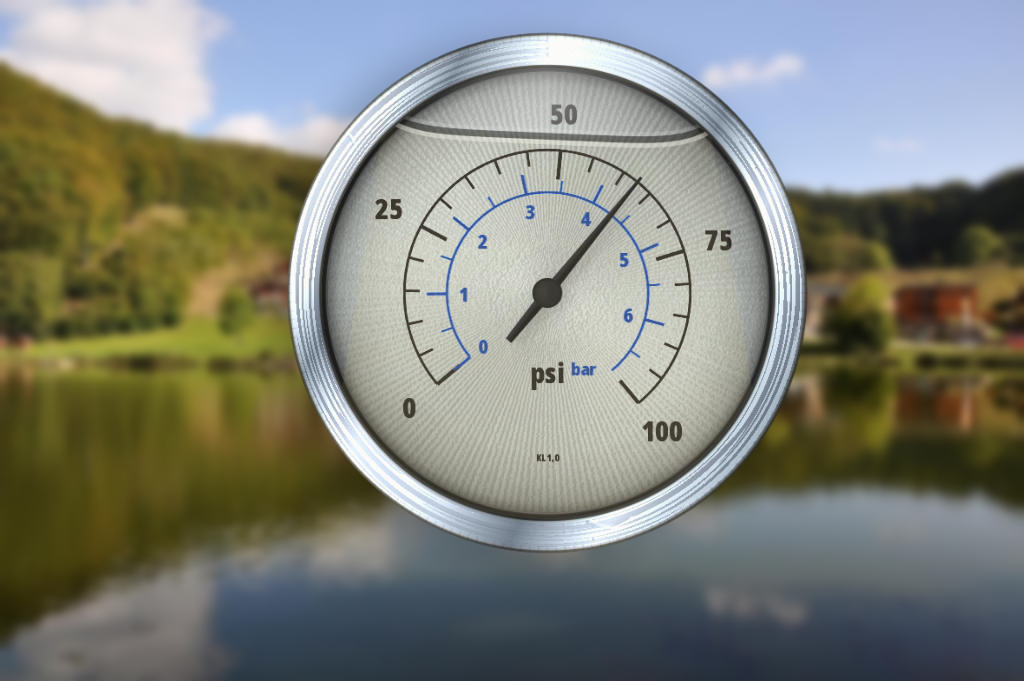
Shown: 62.5 psi
